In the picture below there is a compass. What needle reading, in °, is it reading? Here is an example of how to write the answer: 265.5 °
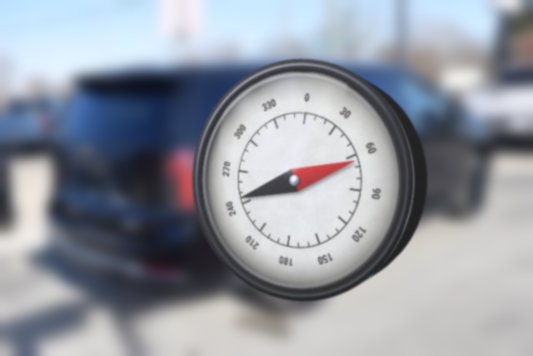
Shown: 65 °
